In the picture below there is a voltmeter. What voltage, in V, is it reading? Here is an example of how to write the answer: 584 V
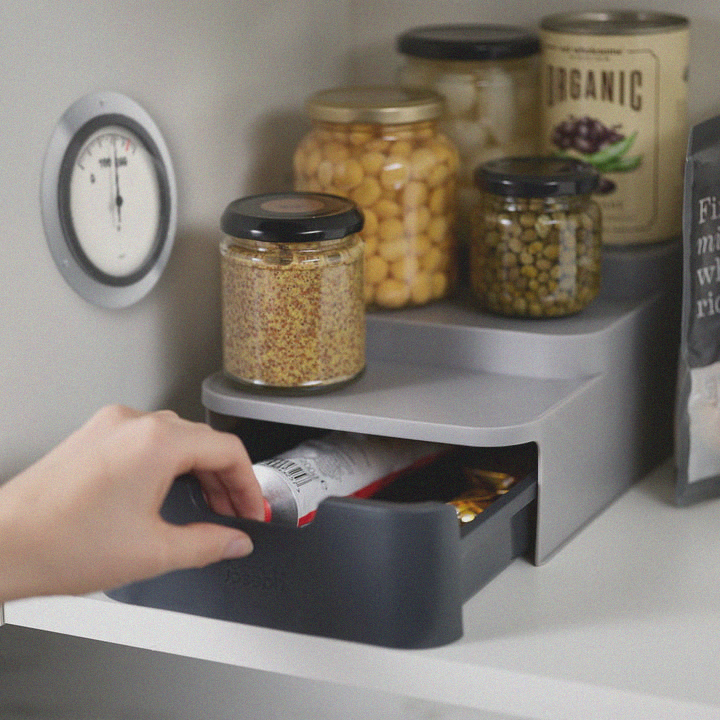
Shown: 150 V
